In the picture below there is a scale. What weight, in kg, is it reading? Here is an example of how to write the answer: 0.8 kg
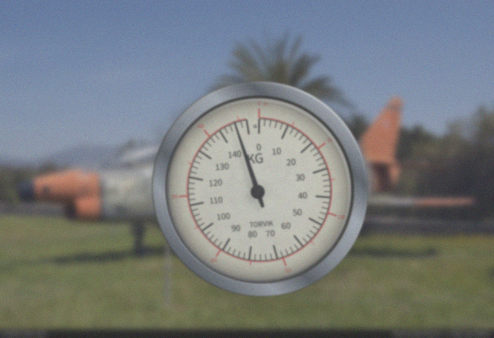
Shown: 146 kg
